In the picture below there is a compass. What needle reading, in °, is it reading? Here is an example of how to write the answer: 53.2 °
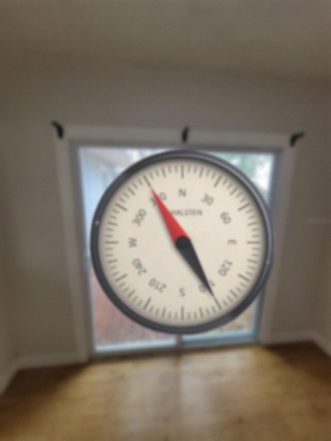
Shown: 330 °
